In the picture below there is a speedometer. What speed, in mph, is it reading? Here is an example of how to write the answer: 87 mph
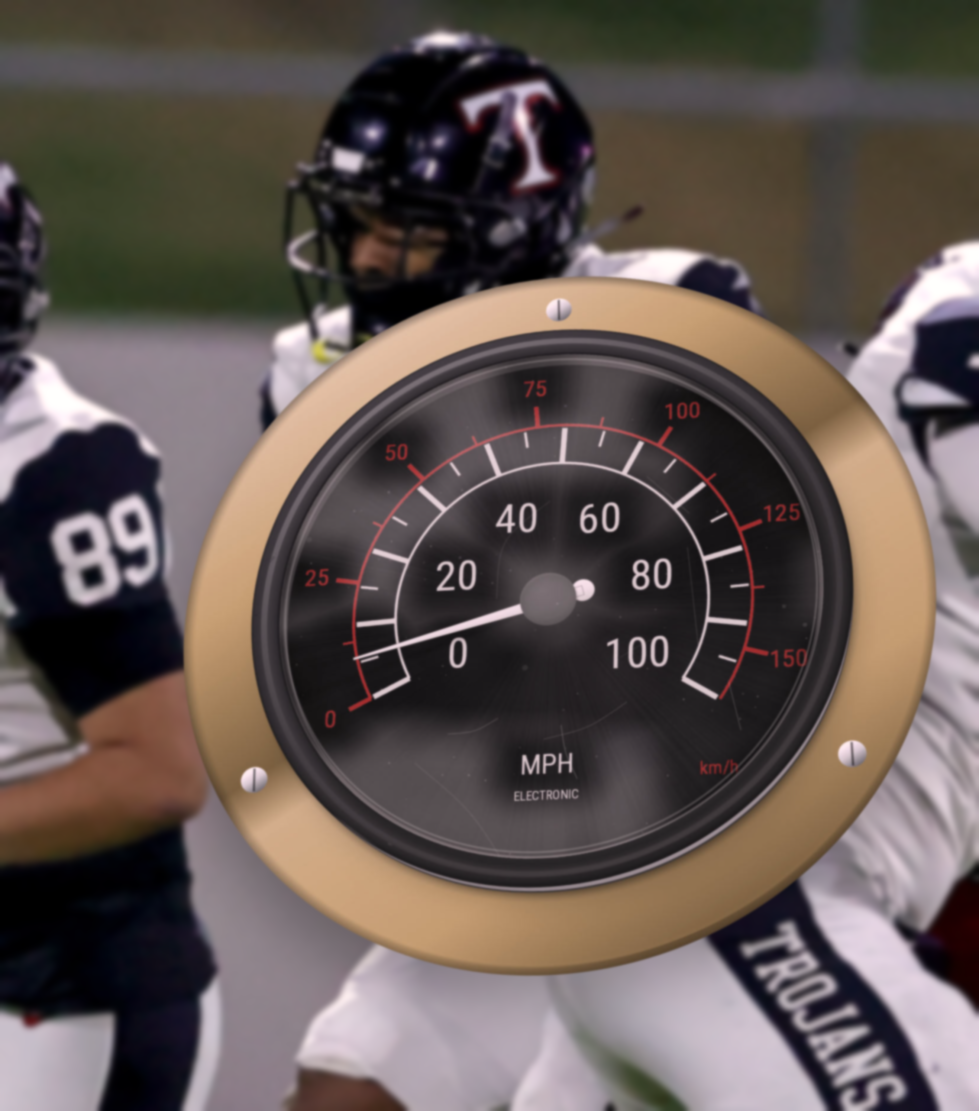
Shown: 5 mph
